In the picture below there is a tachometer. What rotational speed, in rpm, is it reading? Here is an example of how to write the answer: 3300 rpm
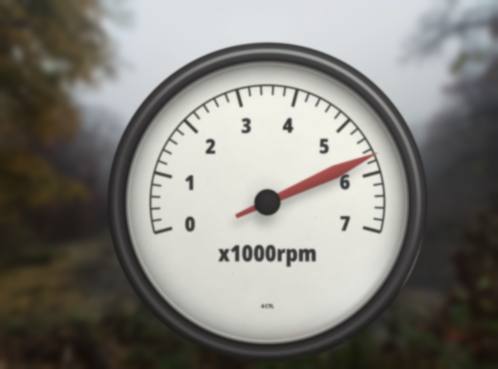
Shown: 5700 rpm
